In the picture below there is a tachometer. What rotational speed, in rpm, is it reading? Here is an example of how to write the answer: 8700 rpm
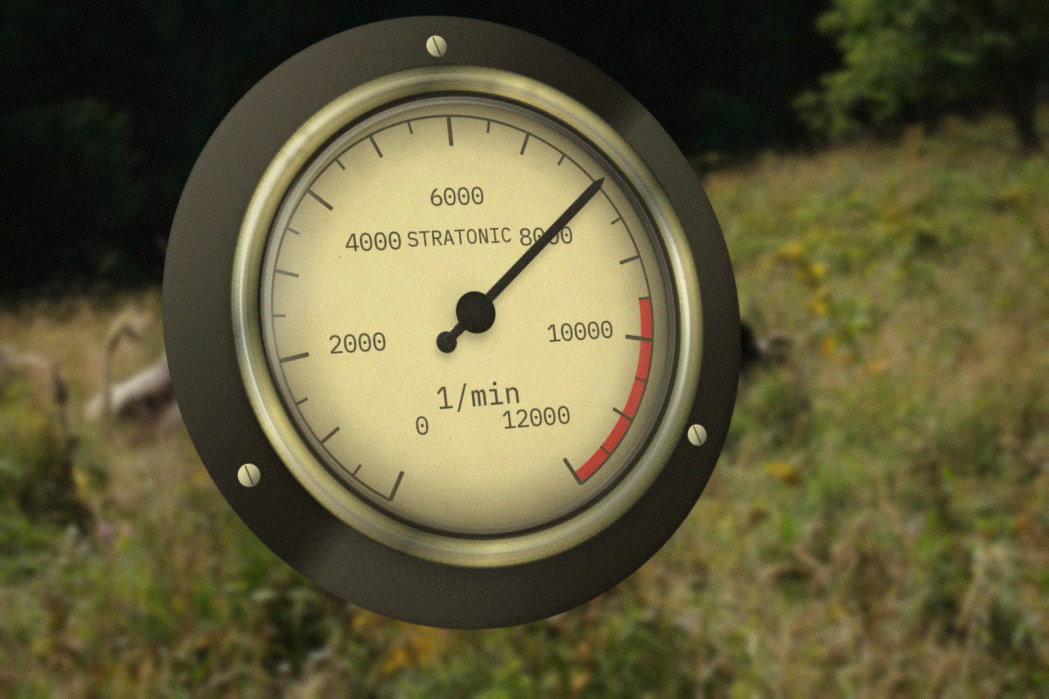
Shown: 8000 rpm
